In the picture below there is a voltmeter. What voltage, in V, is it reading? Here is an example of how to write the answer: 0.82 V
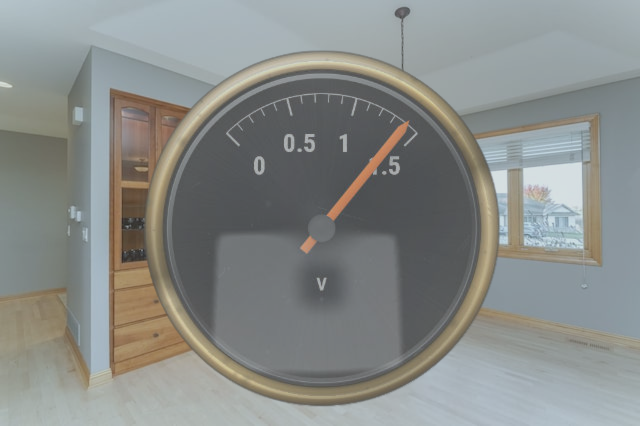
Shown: 1.4 V
